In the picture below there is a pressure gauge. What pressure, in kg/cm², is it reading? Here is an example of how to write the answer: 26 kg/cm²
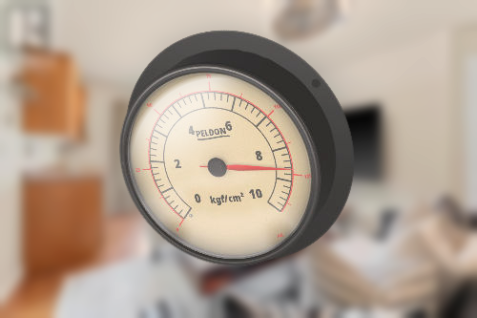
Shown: 8.6 kg/cm²
